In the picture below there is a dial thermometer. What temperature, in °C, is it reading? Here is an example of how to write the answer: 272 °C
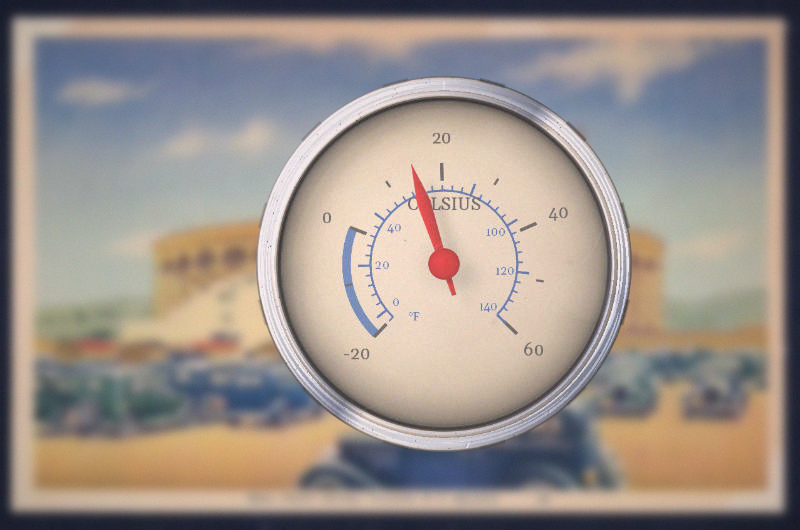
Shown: 15 °C
